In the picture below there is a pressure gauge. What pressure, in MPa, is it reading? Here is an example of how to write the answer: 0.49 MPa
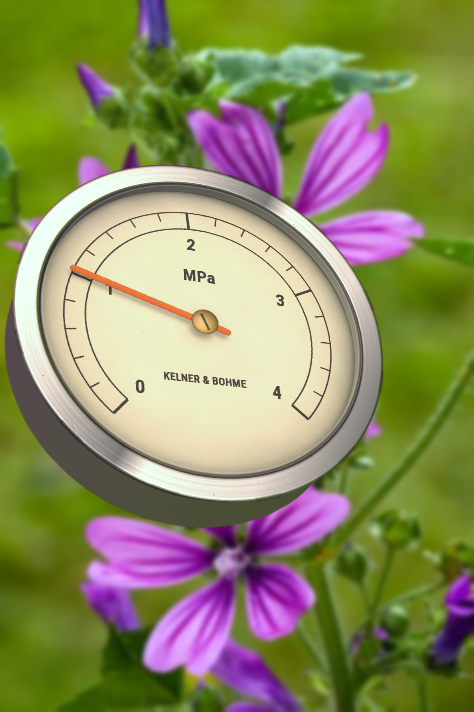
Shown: 1 MPa
